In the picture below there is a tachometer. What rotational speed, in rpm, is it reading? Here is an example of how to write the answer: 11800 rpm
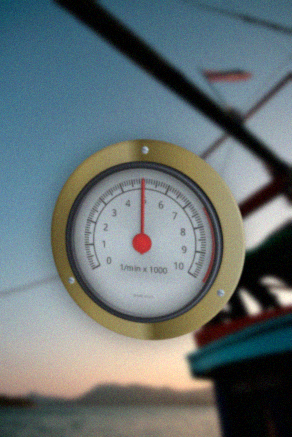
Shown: 5000 rpm
